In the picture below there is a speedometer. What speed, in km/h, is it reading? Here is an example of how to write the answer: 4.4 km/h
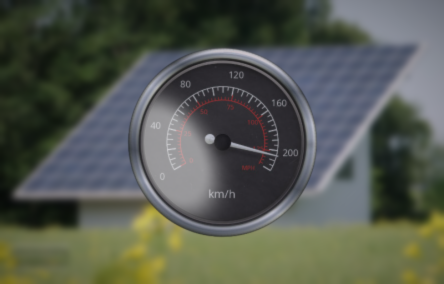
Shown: 205 km/h
